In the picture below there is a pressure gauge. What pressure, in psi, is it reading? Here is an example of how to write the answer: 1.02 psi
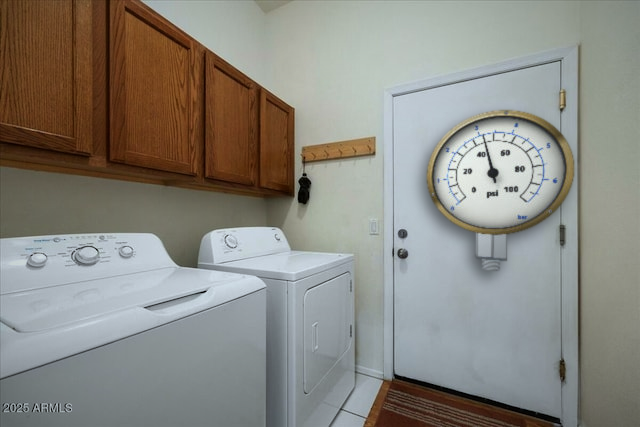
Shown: 45 psi
